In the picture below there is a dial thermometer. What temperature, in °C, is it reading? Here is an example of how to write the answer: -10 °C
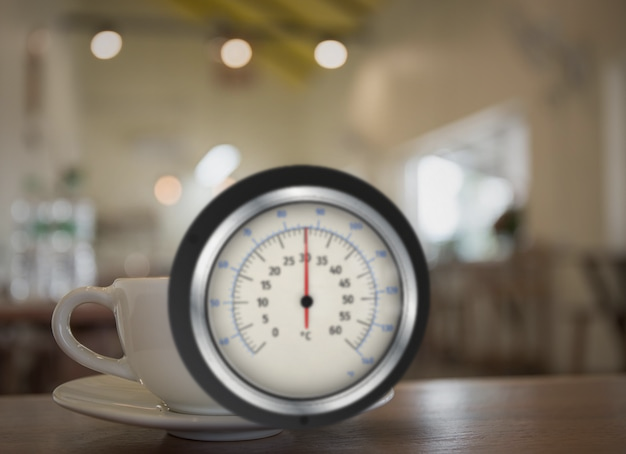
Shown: 30 °C
